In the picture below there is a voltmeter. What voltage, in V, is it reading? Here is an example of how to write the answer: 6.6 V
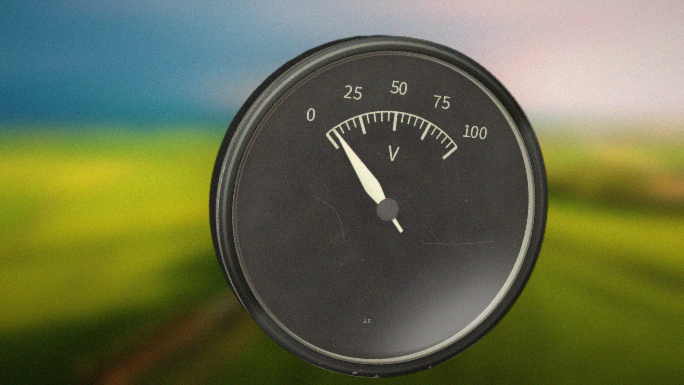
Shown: 5 V
